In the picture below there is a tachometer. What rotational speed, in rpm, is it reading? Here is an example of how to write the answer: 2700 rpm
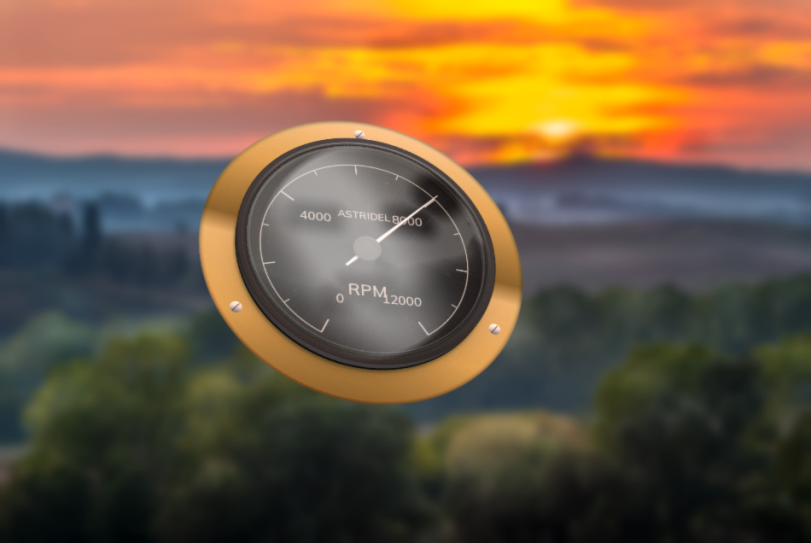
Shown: 8000 rpm
